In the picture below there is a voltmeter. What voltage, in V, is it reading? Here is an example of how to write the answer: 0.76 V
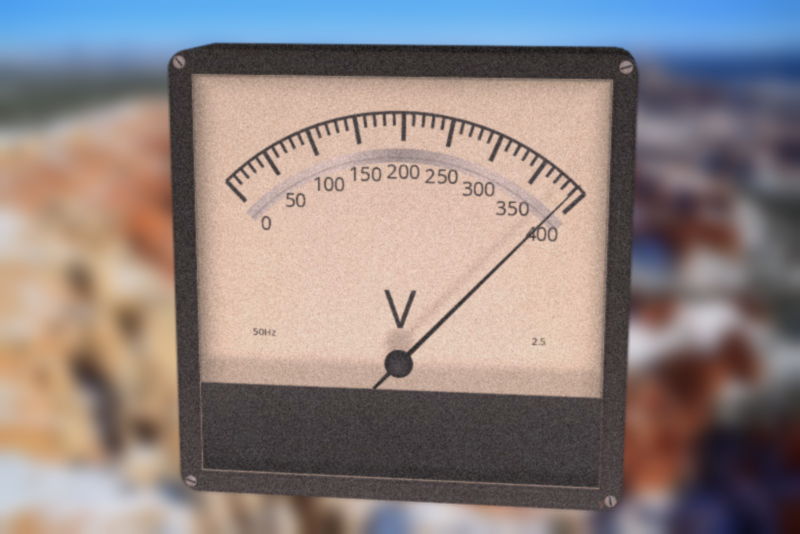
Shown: 390 V
